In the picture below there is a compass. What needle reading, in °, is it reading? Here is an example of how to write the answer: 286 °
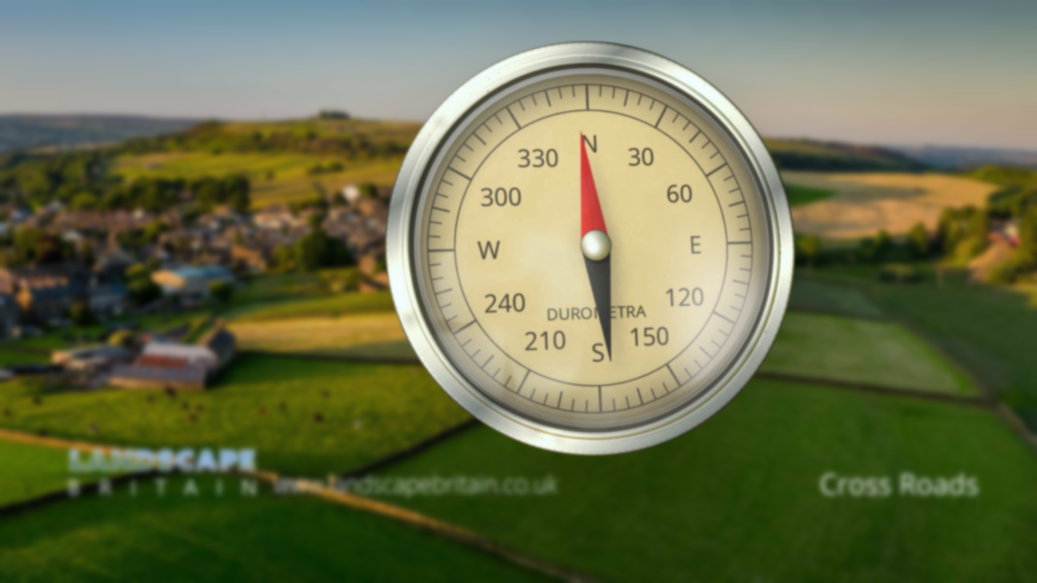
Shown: 355 °
